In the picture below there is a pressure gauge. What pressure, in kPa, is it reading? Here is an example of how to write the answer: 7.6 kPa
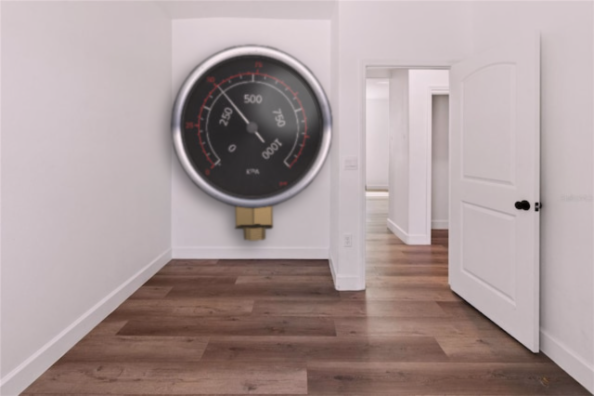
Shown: 350 kPa
